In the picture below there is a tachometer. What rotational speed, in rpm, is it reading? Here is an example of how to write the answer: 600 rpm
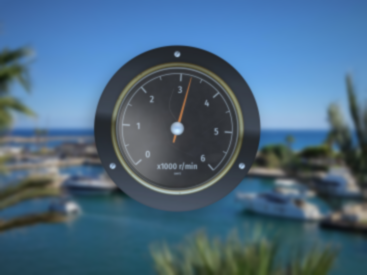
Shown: 3250 rpm
